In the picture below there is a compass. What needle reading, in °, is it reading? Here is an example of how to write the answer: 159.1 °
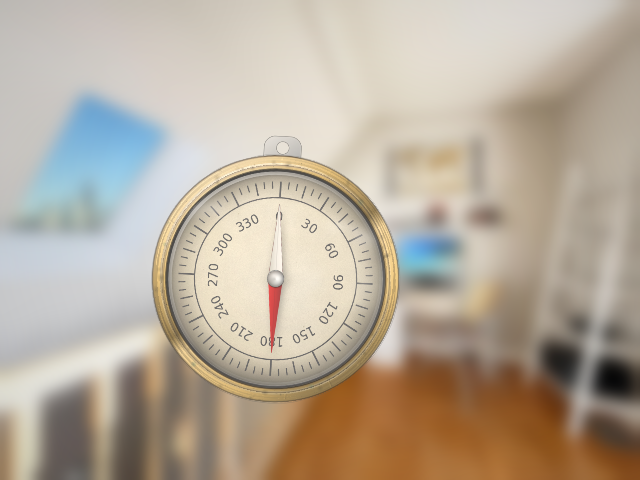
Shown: 180 °
